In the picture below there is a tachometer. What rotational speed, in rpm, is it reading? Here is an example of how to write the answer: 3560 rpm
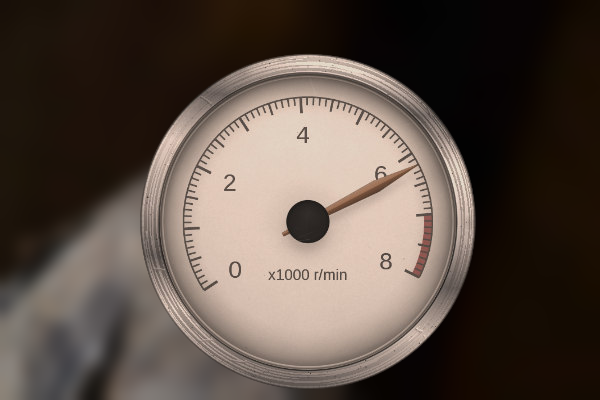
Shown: 6200 rpm
